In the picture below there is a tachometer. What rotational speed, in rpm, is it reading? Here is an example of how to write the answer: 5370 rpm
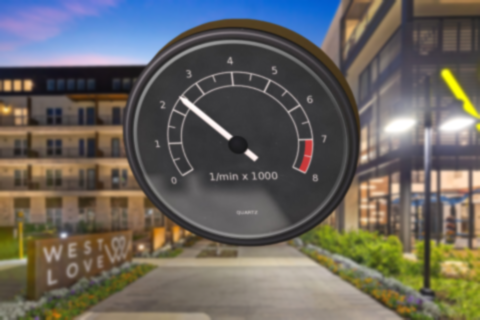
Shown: 2500 rpm
